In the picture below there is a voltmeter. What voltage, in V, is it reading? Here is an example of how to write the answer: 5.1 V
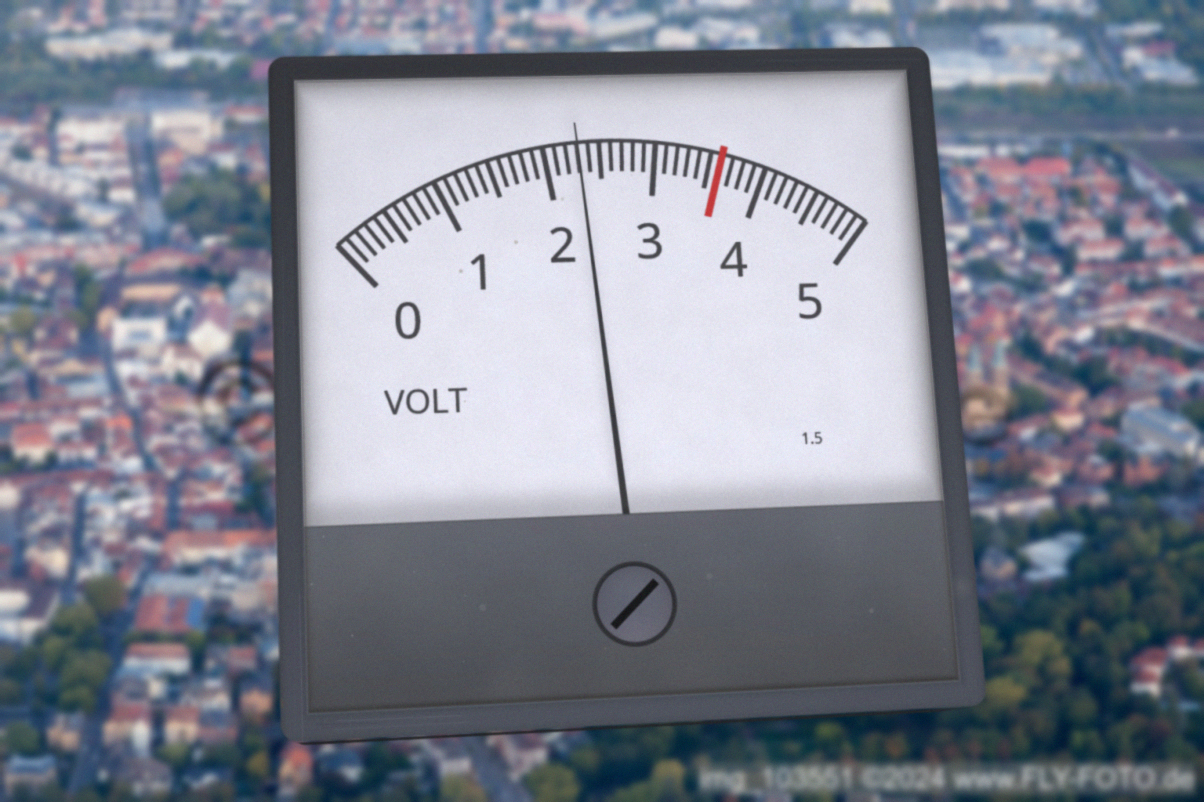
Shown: 2.3 V
